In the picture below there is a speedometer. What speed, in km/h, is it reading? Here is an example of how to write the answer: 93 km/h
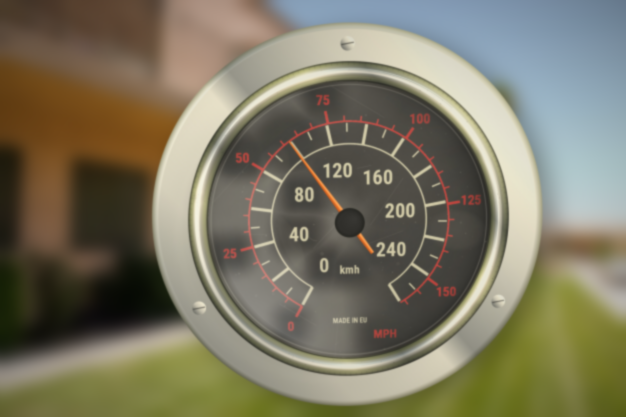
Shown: 100 km/h
